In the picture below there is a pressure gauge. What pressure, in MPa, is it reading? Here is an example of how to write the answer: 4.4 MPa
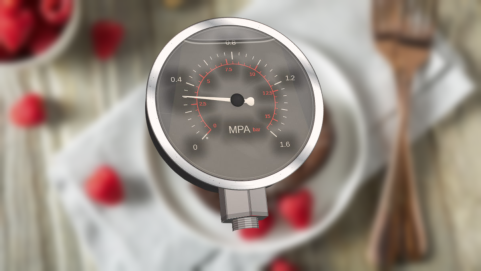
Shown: 0.3 MPa
